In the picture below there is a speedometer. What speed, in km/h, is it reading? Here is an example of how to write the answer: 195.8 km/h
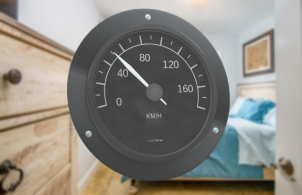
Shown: 50 km/h
